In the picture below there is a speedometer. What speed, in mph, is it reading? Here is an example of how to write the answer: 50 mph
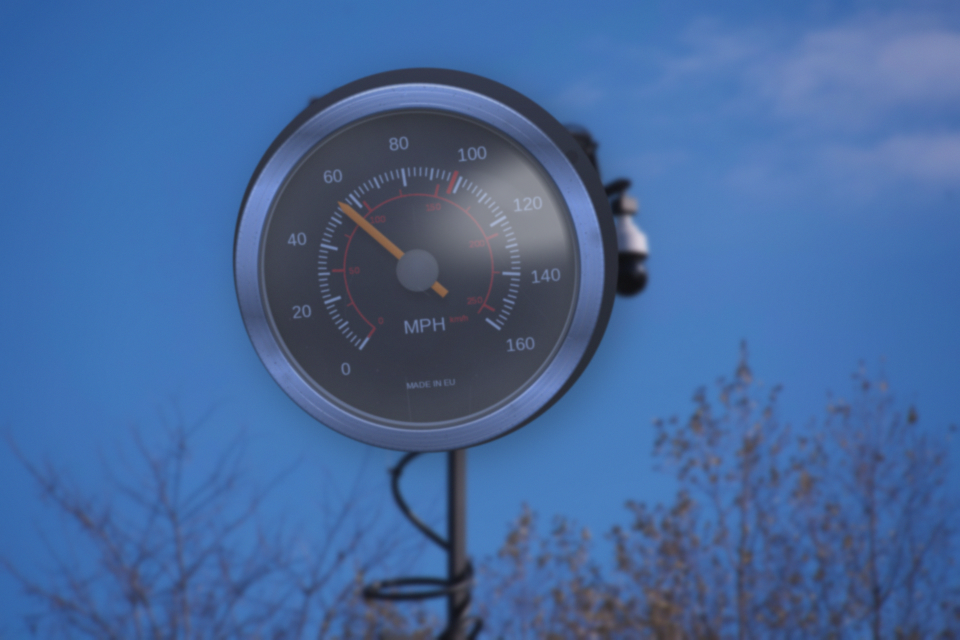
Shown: 56 mph
